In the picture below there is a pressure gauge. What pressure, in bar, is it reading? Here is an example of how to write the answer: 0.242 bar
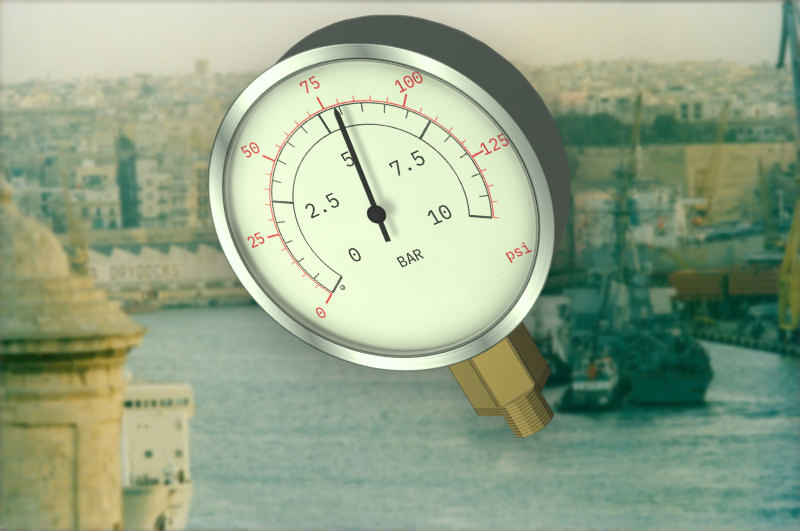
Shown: 5.5 bar
